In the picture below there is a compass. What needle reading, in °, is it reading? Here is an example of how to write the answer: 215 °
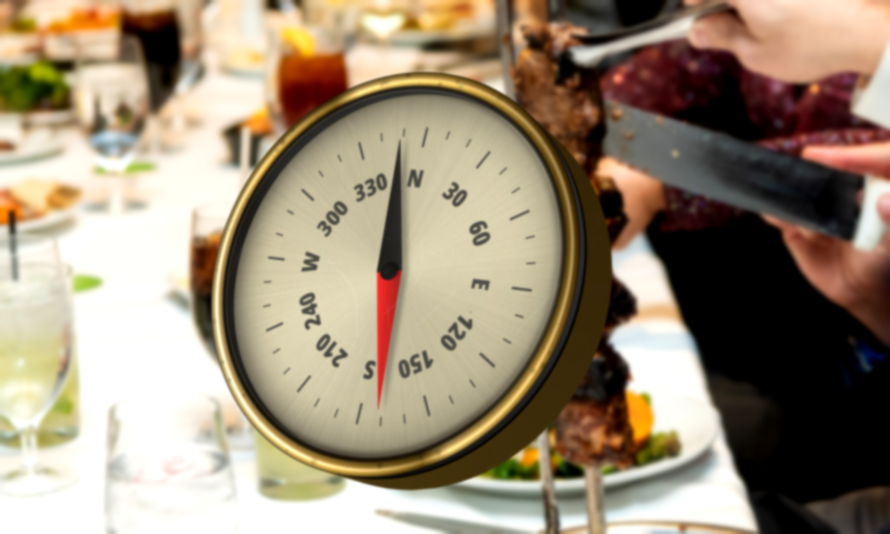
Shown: 170 °
